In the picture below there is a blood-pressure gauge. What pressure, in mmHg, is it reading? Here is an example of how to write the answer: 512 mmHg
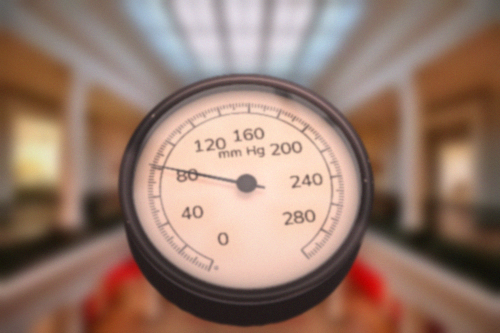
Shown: 80 mmHg
